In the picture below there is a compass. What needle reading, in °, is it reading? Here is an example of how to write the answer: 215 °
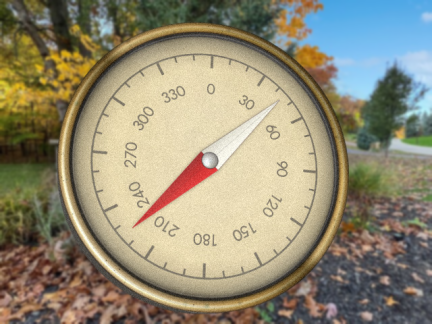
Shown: 225 °
